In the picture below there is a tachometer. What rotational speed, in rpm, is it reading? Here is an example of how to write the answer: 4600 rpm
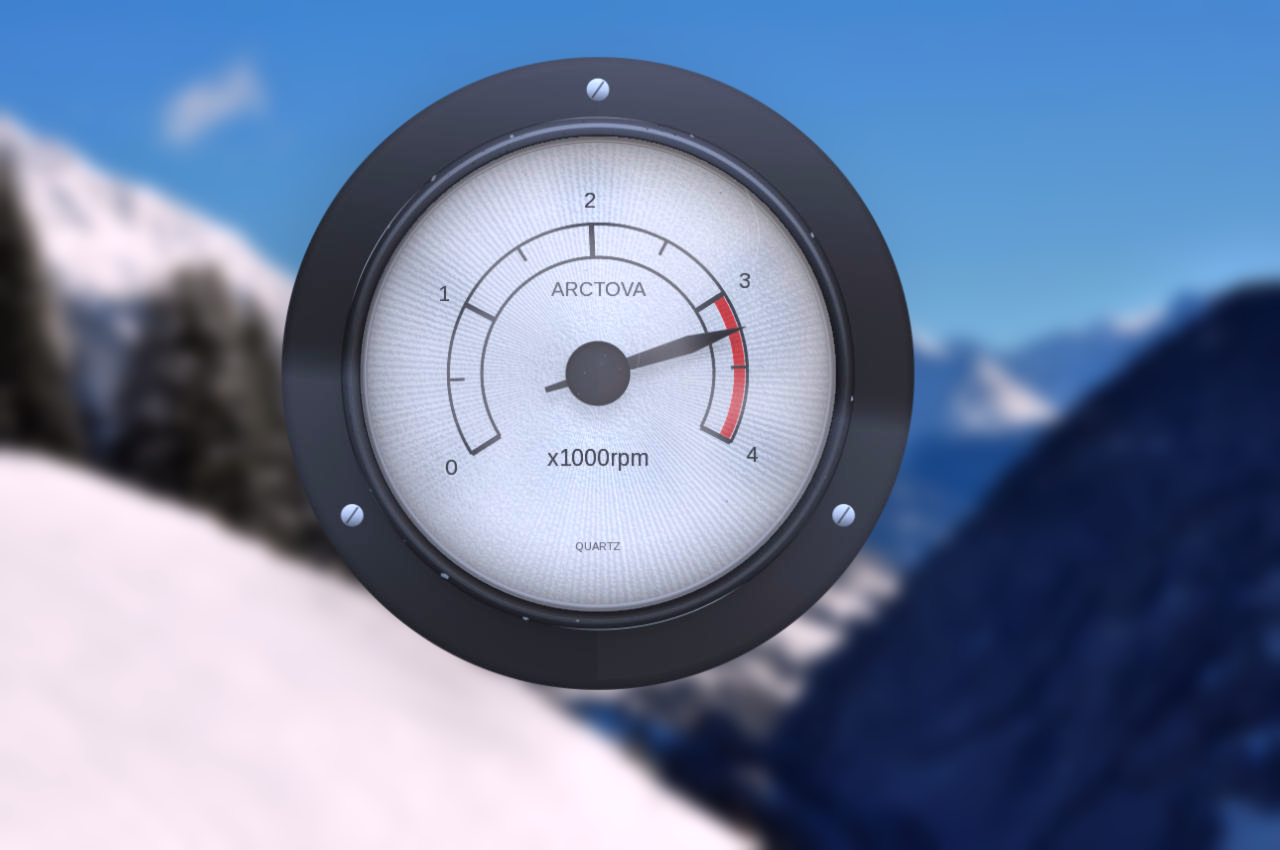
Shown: 3250 rpm
